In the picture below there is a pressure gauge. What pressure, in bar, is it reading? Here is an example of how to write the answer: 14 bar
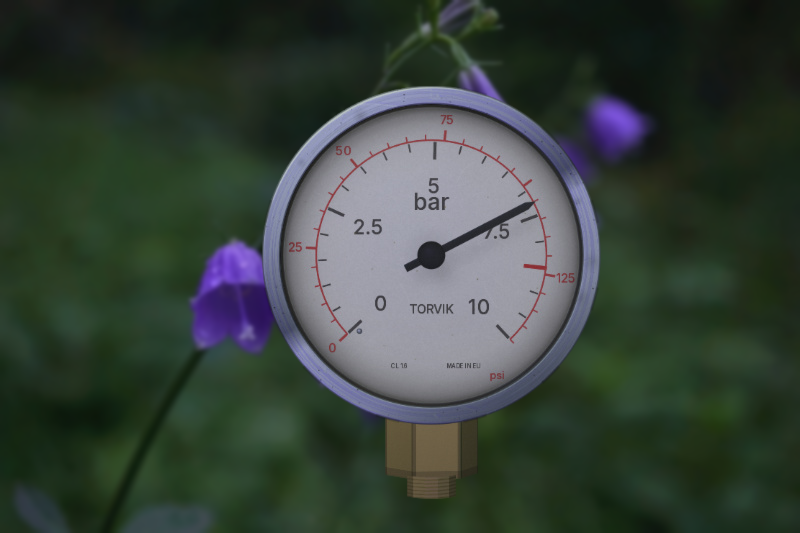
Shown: 7.25 bar
